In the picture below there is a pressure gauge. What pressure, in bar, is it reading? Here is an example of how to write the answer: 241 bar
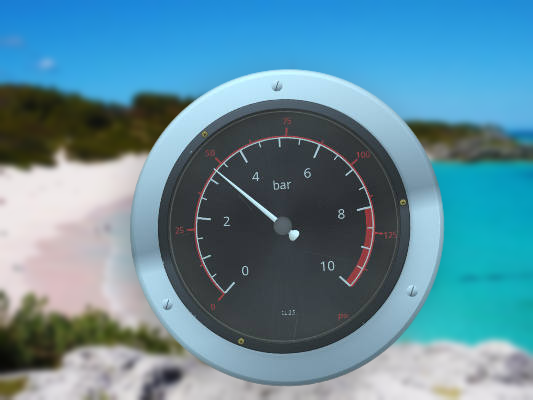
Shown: 3.25 bar
